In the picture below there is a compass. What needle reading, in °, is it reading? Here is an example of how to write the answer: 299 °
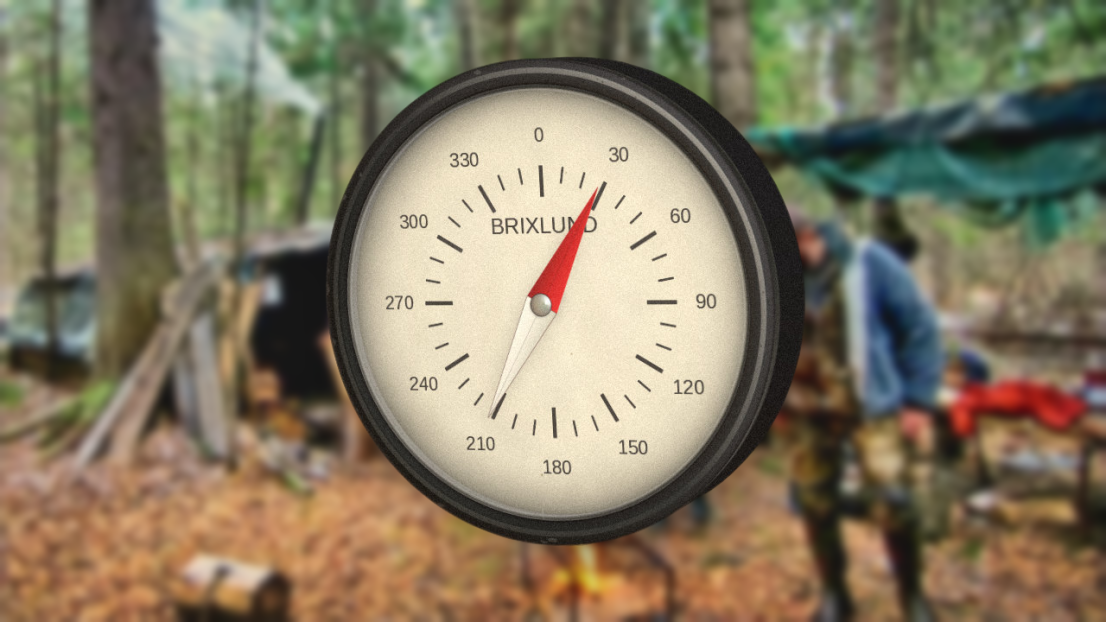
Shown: 30 °
